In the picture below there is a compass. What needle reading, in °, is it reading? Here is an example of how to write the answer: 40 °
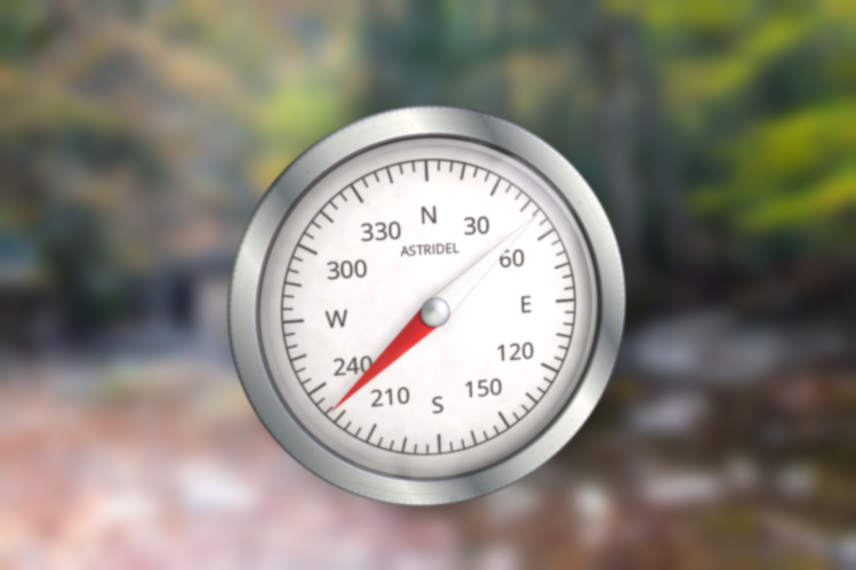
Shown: 230 °
